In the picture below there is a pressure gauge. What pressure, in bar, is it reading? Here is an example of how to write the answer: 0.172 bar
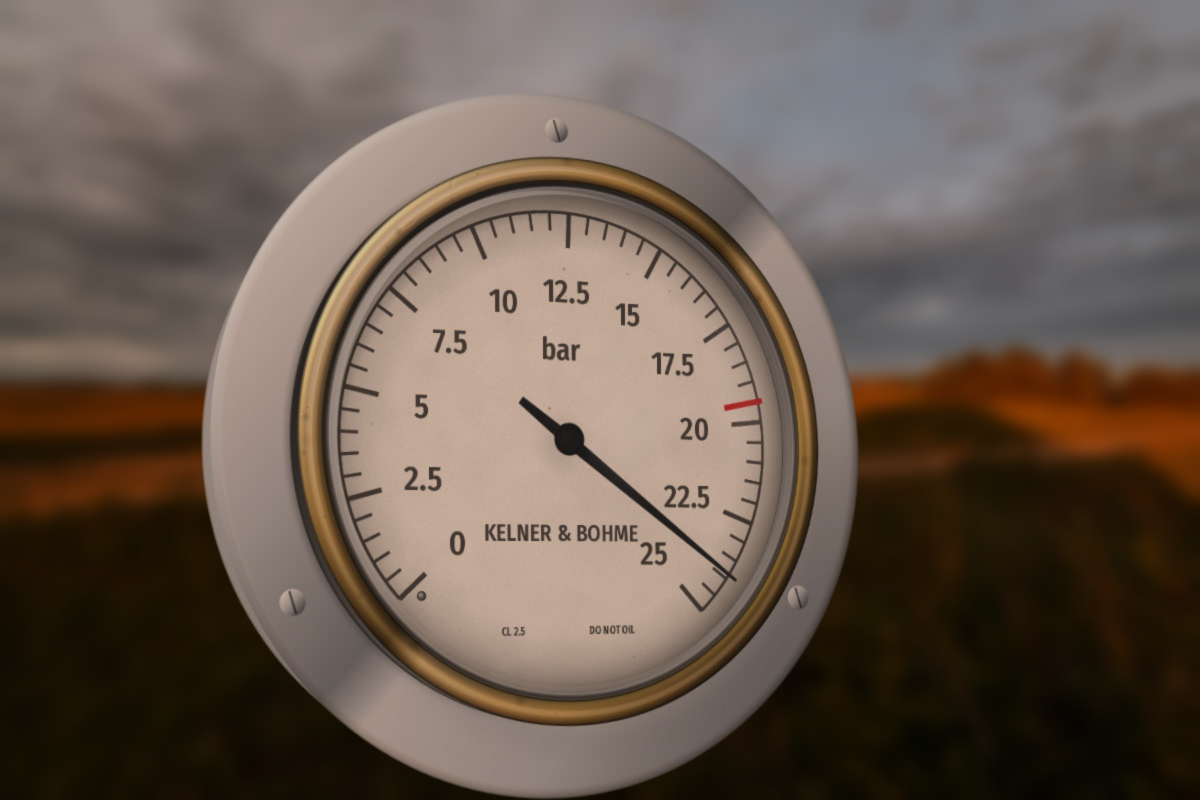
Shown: 24 bar
